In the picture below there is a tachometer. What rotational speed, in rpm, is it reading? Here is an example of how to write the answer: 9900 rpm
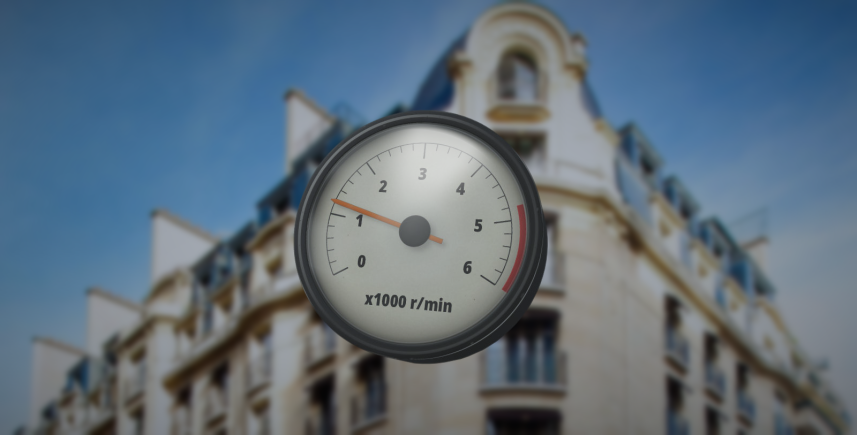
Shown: 1200 rpm
